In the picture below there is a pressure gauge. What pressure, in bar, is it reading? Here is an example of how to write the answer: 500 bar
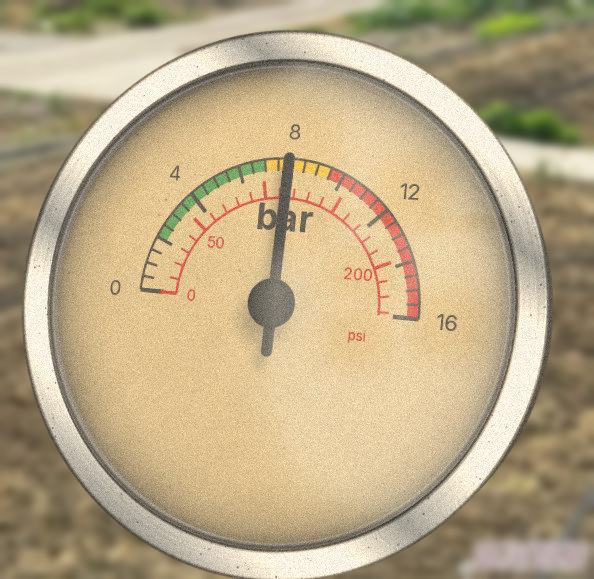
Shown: 8 bar
